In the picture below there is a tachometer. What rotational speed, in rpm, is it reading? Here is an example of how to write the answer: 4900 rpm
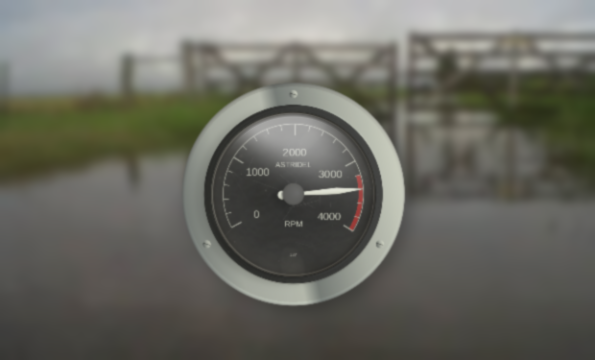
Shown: 3400 rpm
